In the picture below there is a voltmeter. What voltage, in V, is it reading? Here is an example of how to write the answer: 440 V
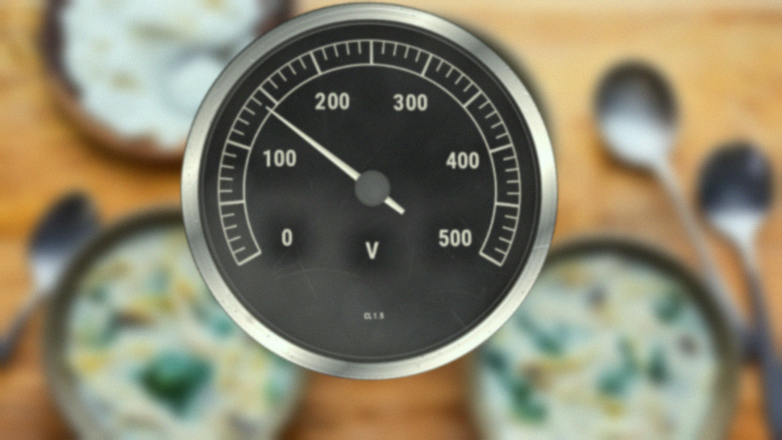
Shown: 140 V
